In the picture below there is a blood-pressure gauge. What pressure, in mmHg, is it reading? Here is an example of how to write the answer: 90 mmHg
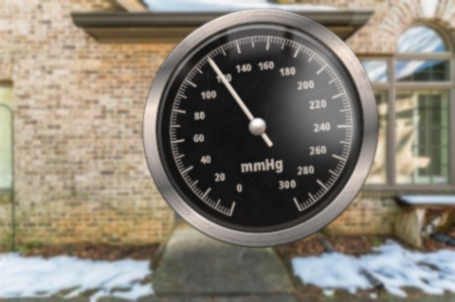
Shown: 120 mmHg
